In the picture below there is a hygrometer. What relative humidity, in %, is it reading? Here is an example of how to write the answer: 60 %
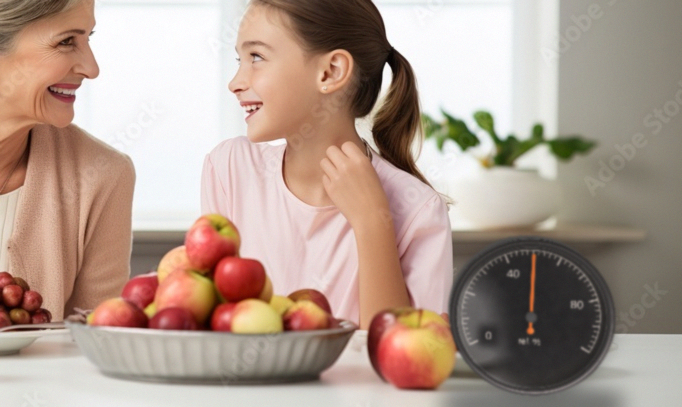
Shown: 50 %
